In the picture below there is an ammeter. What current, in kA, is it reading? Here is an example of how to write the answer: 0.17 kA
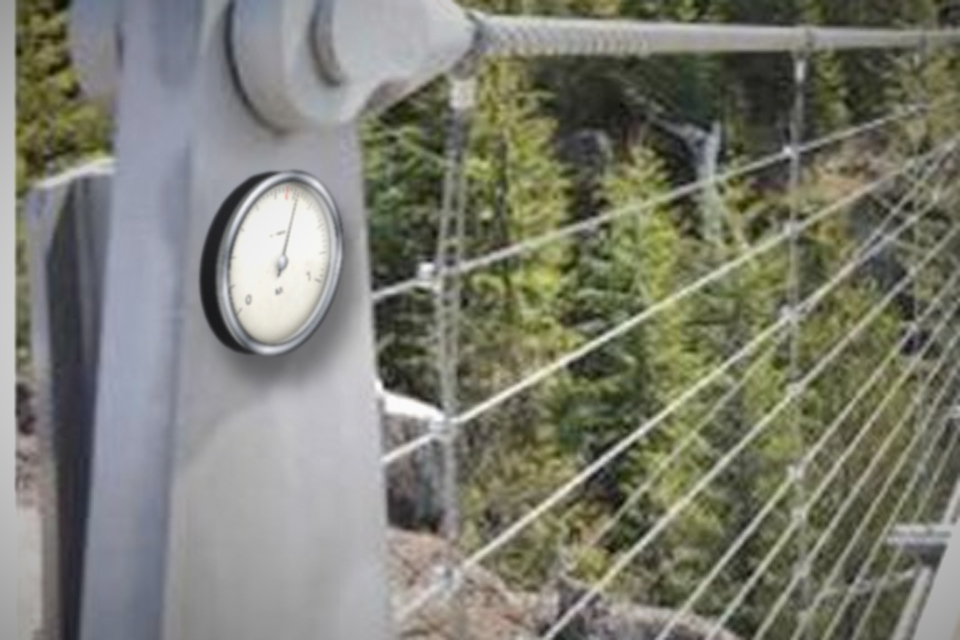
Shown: 0.6 kA
